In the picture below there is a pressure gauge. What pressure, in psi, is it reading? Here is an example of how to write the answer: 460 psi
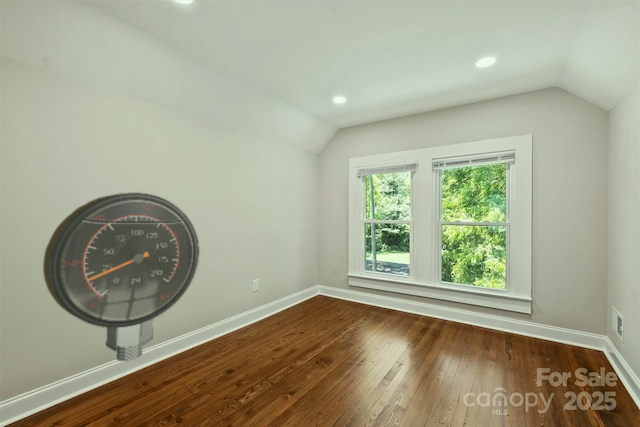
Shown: 20 psi
